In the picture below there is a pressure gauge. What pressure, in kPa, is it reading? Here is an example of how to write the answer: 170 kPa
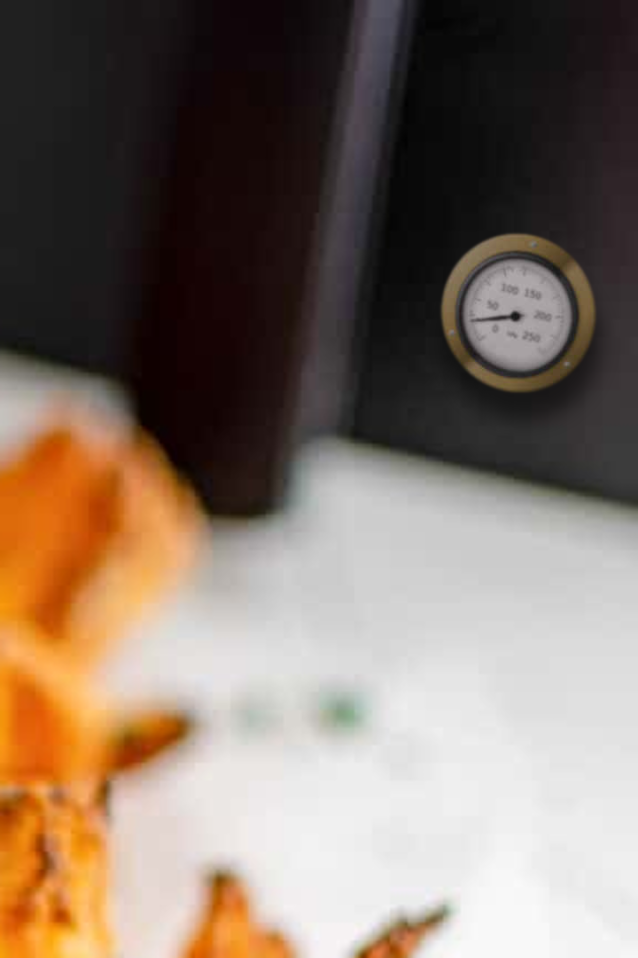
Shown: 25 kPa
